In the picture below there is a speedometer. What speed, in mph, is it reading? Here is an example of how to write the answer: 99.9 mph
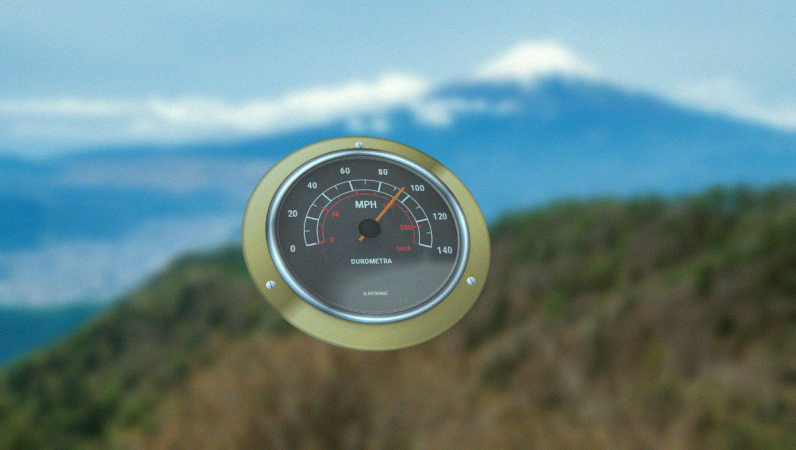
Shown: 95 mph
